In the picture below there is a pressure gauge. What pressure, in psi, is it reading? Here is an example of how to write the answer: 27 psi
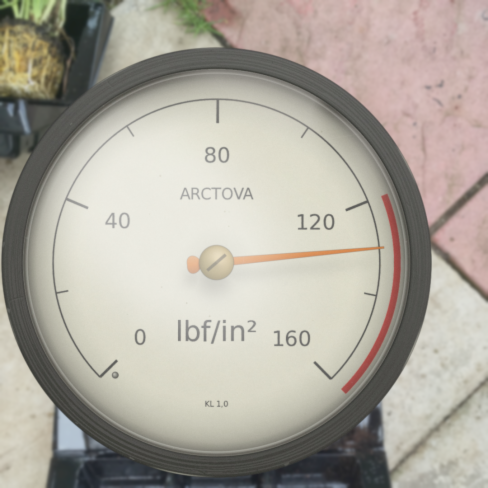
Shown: 130 psi
